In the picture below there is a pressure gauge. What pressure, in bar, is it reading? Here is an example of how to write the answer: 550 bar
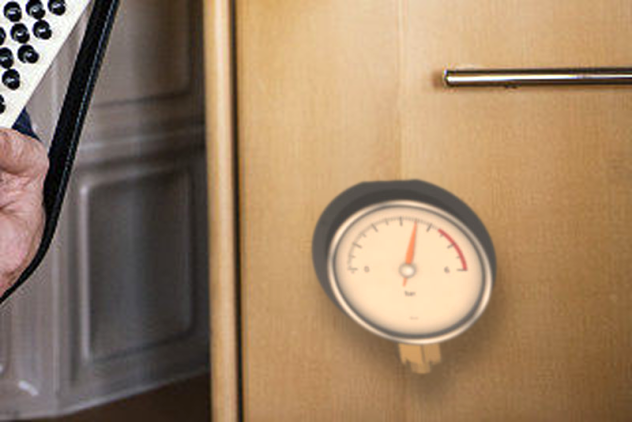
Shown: 3.5 bar
